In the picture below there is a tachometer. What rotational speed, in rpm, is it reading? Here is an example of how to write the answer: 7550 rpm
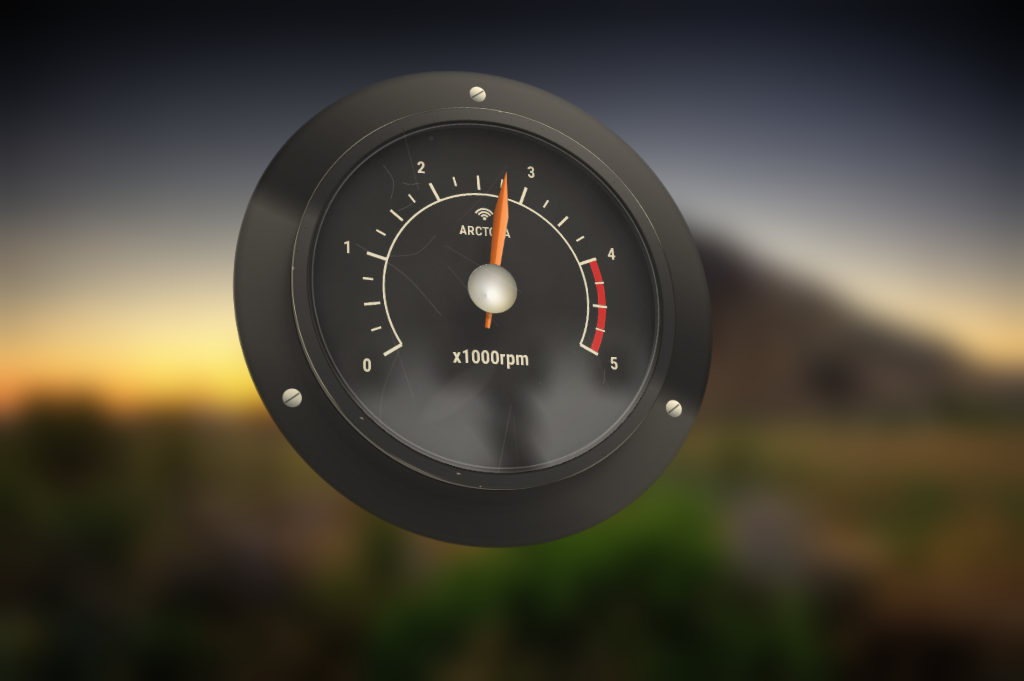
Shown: 2750 rpm
